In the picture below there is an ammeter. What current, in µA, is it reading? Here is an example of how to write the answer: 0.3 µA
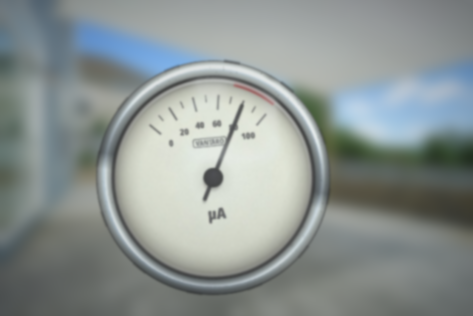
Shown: 80 µA
